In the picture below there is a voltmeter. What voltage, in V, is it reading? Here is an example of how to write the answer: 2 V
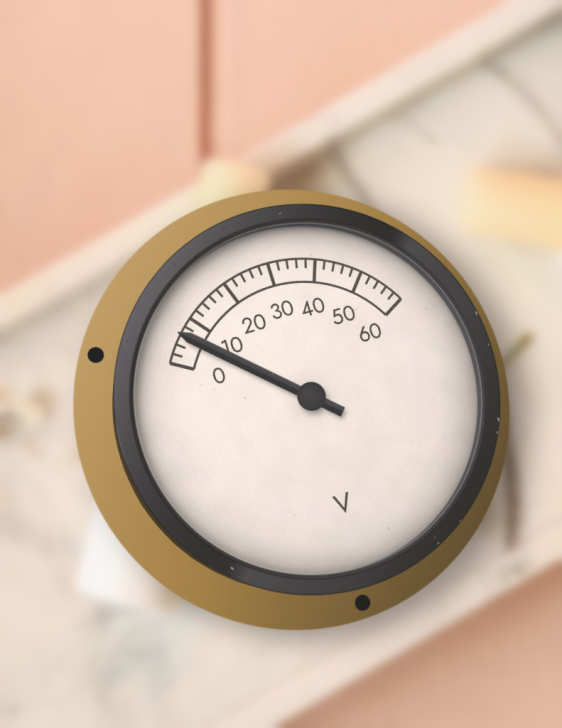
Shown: 6 V
